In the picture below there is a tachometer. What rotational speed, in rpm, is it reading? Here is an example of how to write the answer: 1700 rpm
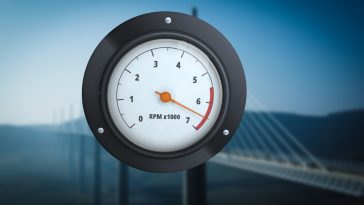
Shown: 6500 rpm
